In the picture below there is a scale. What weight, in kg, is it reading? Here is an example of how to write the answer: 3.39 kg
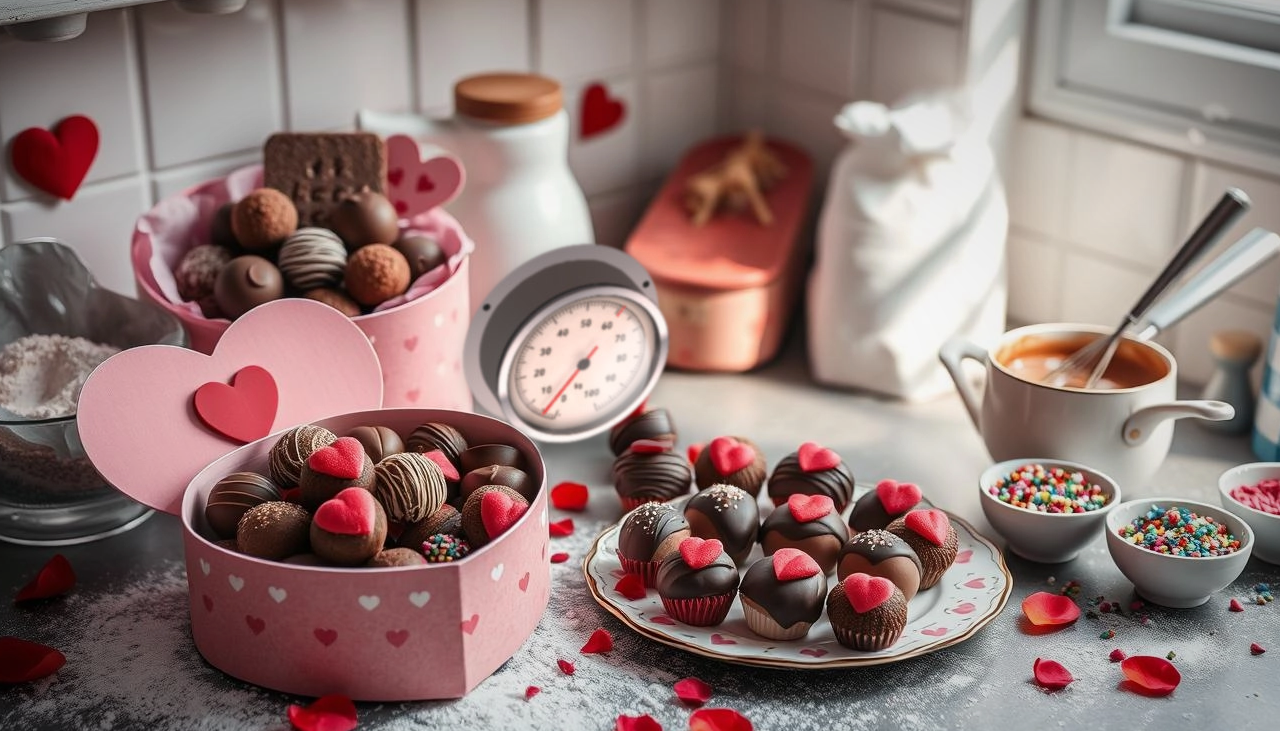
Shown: 5 kg
